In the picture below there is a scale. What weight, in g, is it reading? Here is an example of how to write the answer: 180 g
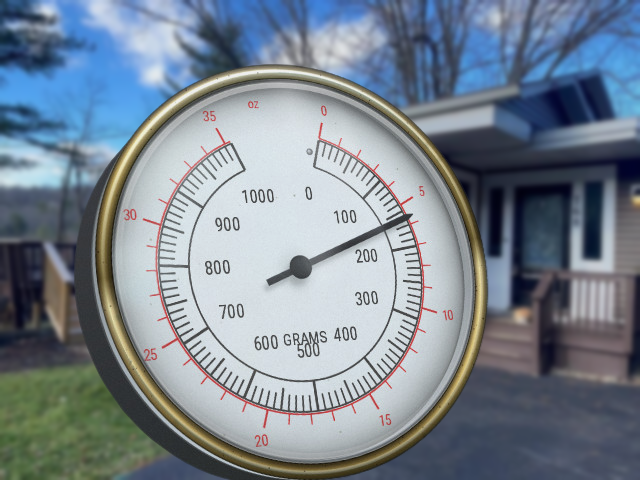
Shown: 160 g
